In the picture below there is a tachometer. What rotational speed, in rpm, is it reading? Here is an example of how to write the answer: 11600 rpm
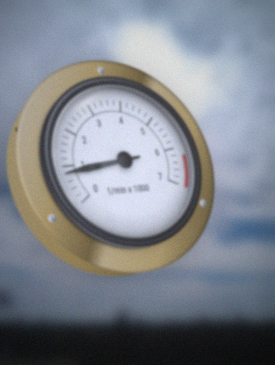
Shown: 800 rpm
